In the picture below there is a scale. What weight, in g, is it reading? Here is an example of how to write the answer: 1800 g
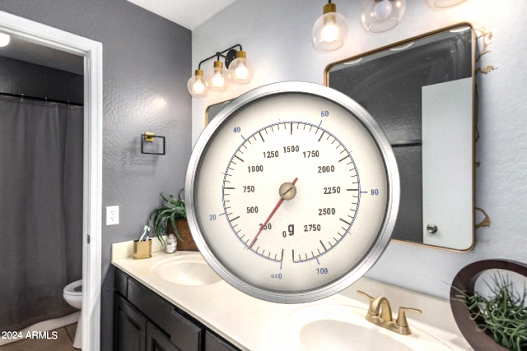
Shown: 250 g
